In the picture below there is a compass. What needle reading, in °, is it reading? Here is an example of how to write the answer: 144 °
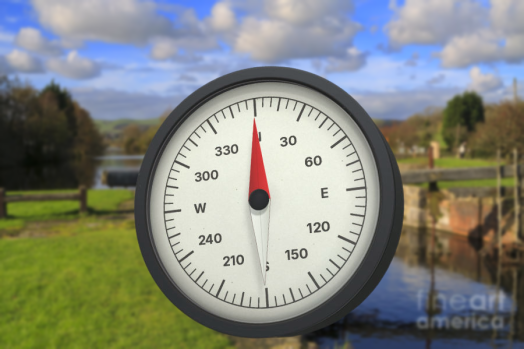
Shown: 0 °
